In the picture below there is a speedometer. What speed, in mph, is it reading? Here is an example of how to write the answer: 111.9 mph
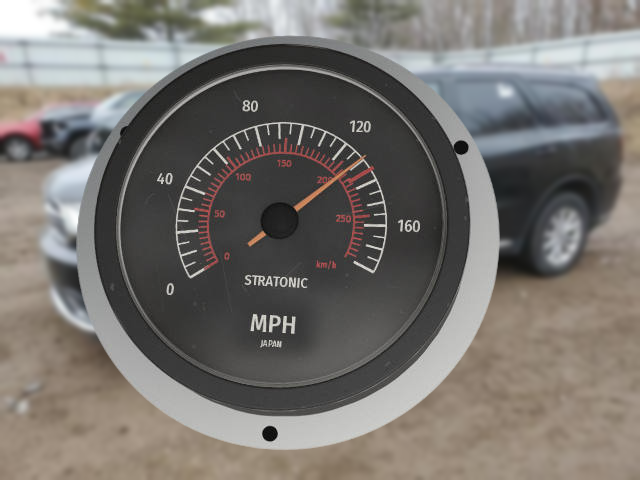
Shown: 130 mph
